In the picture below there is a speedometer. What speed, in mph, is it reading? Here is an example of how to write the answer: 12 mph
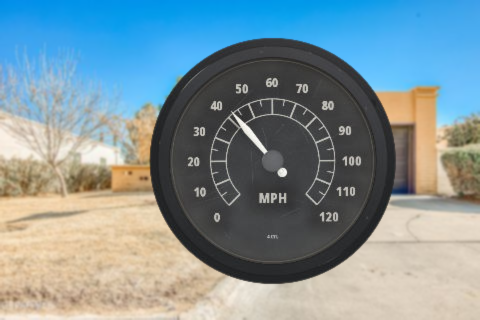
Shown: 42.5 mph
